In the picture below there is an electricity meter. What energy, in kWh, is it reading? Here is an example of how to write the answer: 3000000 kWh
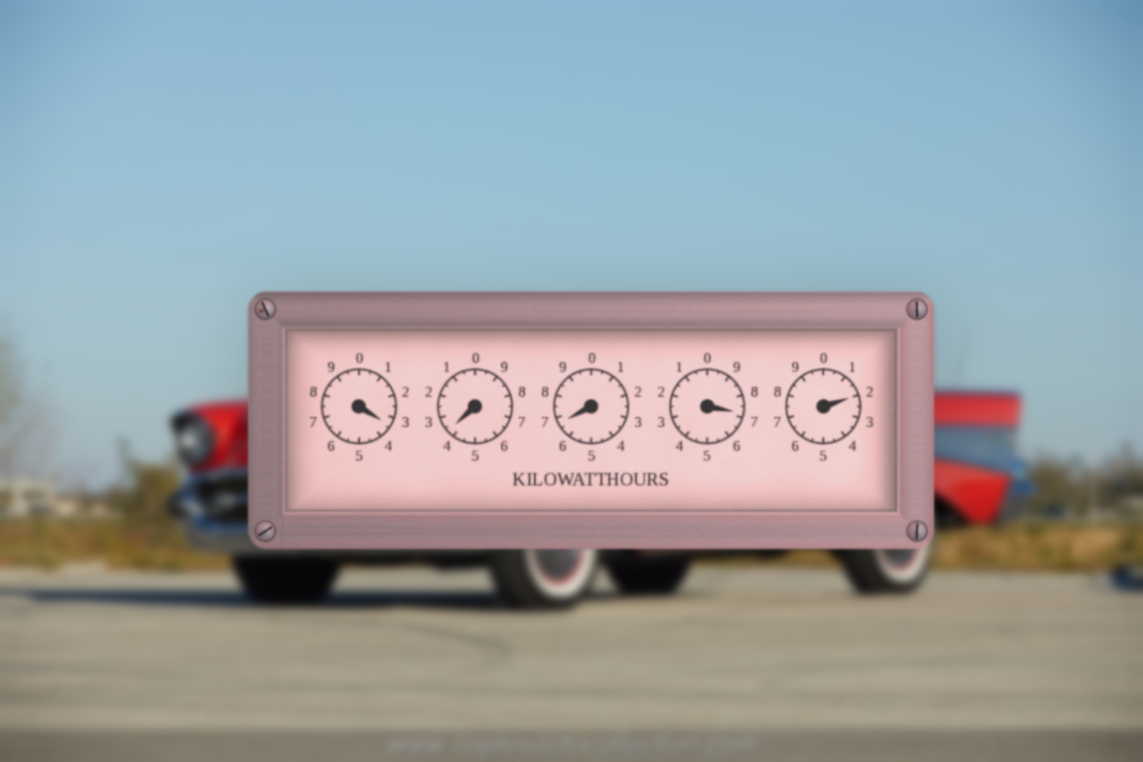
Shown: 33672 kWh
